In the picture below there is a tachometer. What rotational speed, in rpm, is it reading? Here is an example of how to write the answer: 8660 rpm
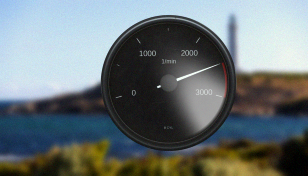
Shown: 2500 rpm
